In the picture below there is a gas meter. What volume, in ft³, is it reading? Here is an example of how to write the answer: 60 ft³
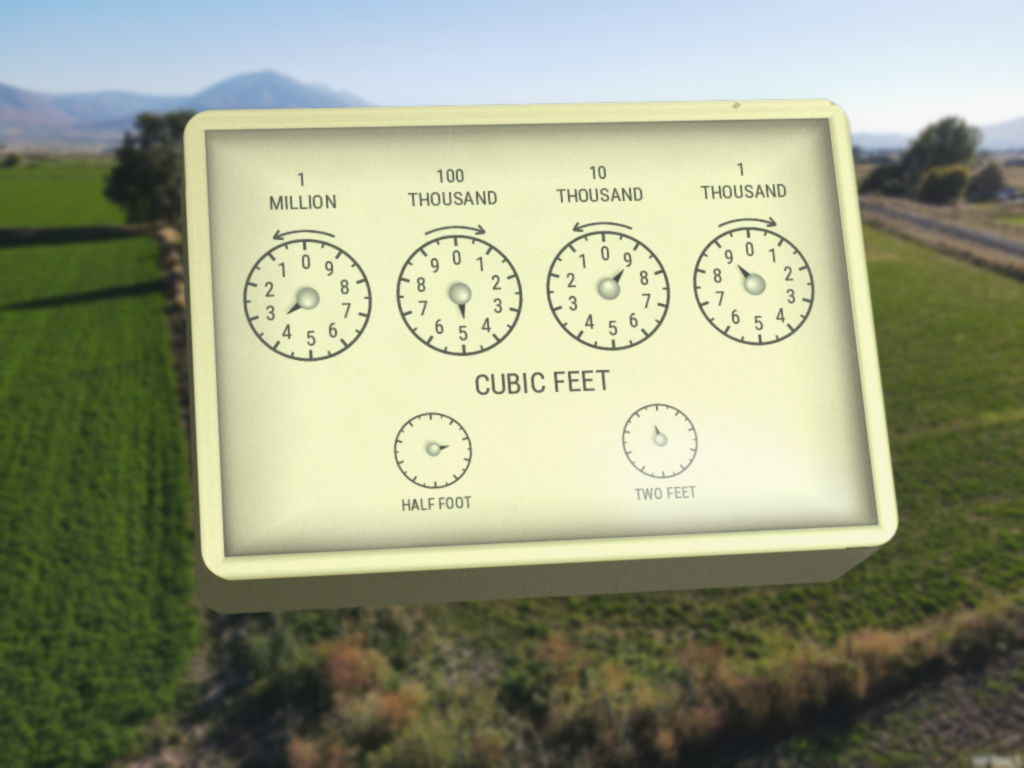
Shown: 348900 ft³
